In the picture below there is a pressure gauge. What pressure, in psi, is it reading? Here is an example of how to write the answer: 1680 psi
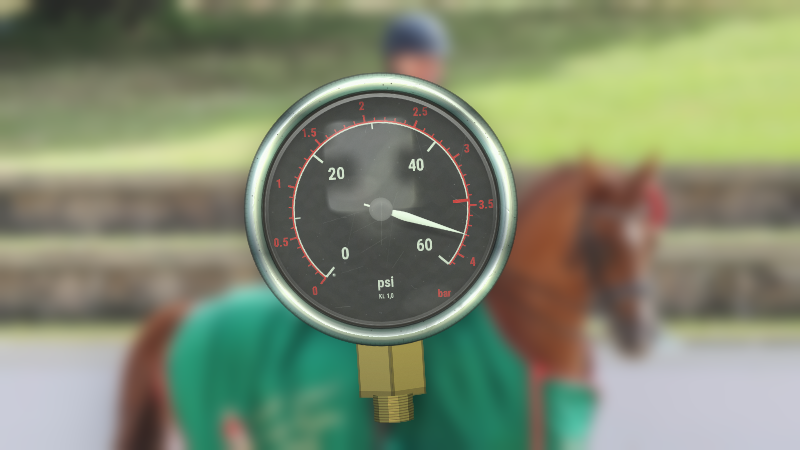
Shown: 55 psi
